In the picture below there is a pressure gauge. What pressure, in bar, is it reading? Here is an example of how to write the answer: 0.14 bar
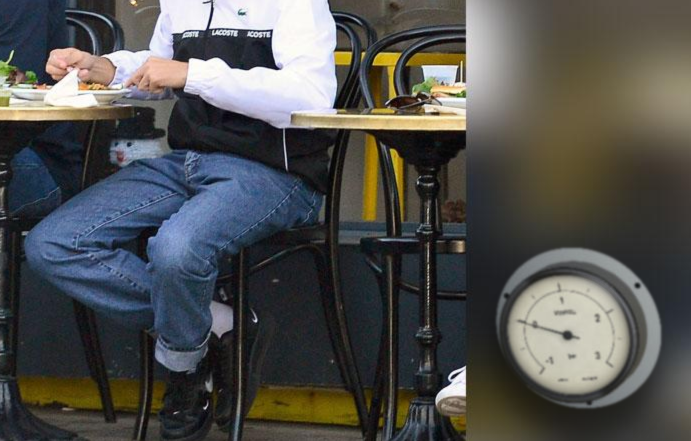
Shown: 0 bar
